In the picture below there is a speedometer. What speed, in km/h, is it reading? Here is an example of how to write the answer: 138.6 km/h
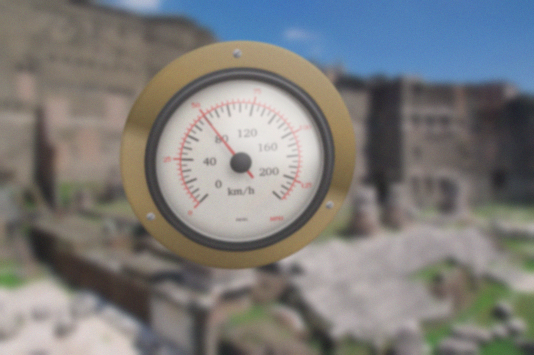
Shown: 80 km/h
